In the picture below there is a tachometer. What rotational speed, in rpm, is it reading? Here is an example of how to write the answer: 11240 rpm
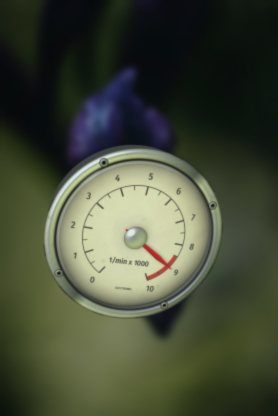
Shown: 9000 rpm
